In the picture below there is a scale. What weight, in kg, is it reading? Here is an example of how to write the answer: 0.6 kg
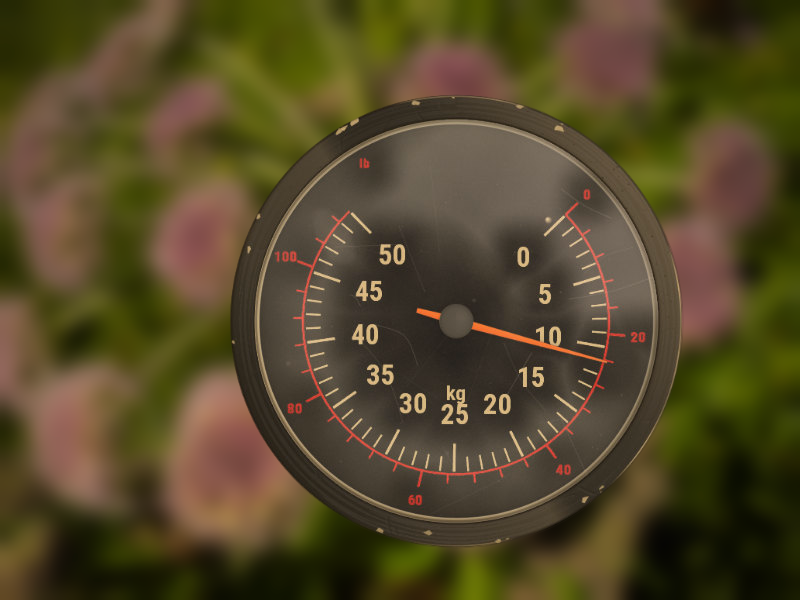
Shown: 11 kg
